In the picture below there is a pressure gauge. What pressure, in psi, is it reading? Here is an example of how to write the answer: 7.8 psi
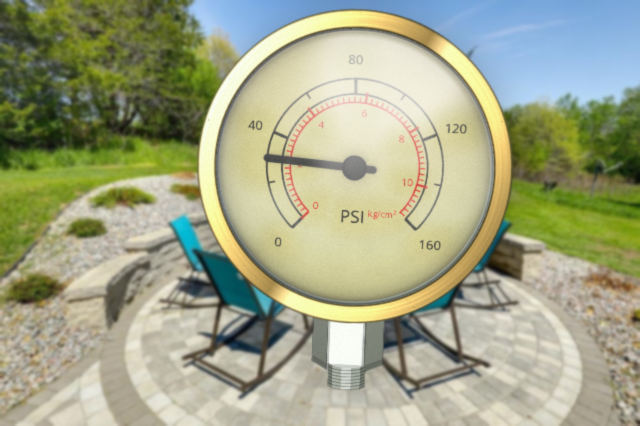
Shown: 30 psi
